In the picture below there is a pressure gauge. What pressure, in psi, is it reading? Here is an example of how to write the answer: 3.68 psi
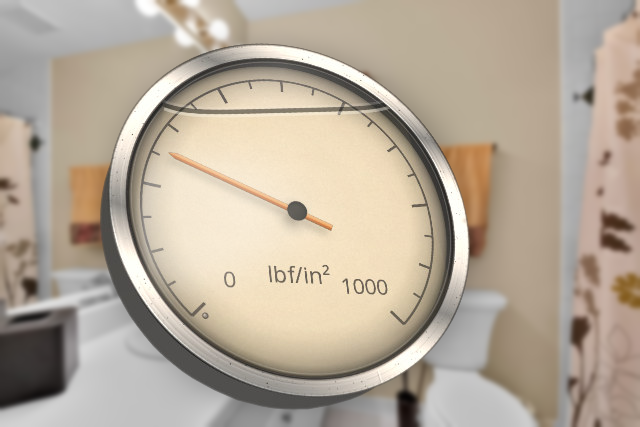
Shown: 250 psi
